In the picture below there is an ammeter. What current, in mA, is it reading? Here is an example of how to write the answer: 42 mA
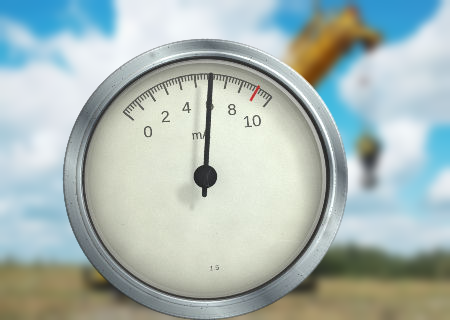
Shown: 6 mA
